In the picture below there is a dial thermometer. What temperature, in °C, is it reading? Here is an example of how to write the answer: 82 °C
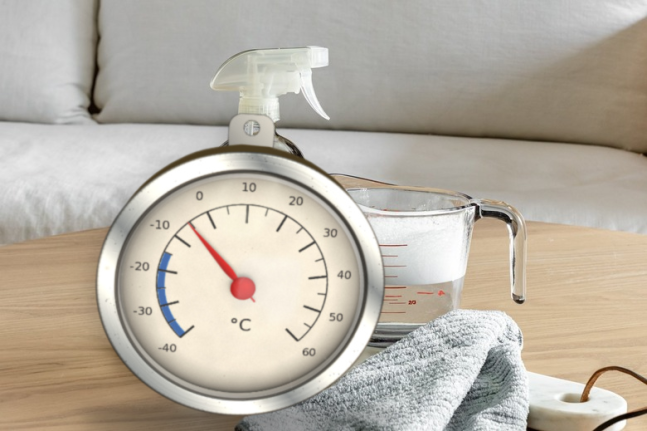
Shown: -5 °C
